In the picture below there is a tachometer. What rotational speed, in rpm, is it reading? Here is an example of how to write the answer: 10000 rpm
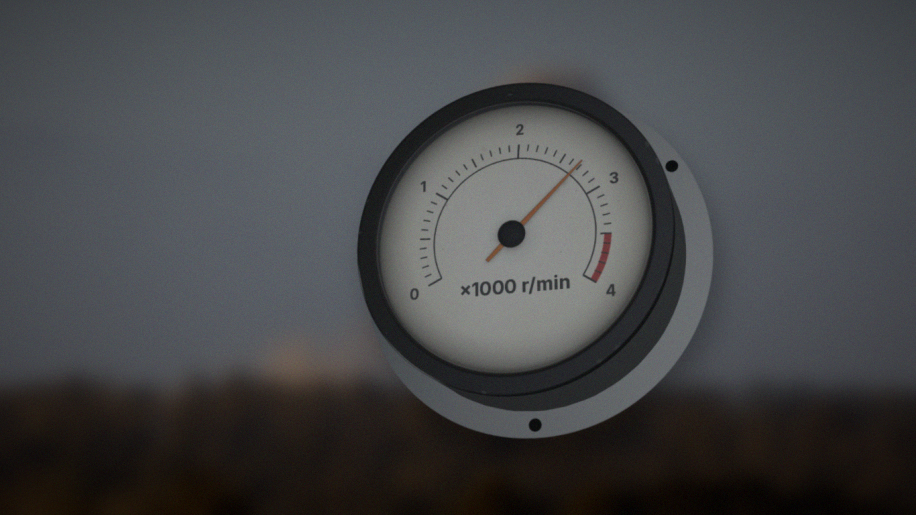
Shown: 2700 rpm
